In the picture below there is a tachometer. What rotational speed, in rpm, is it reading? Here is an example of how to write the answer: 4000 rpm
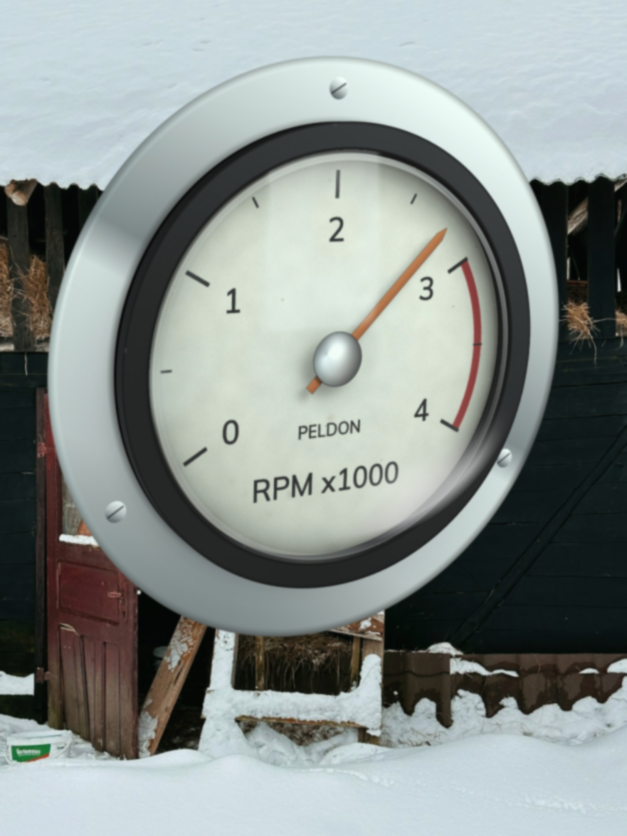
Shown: 2750 rpm
